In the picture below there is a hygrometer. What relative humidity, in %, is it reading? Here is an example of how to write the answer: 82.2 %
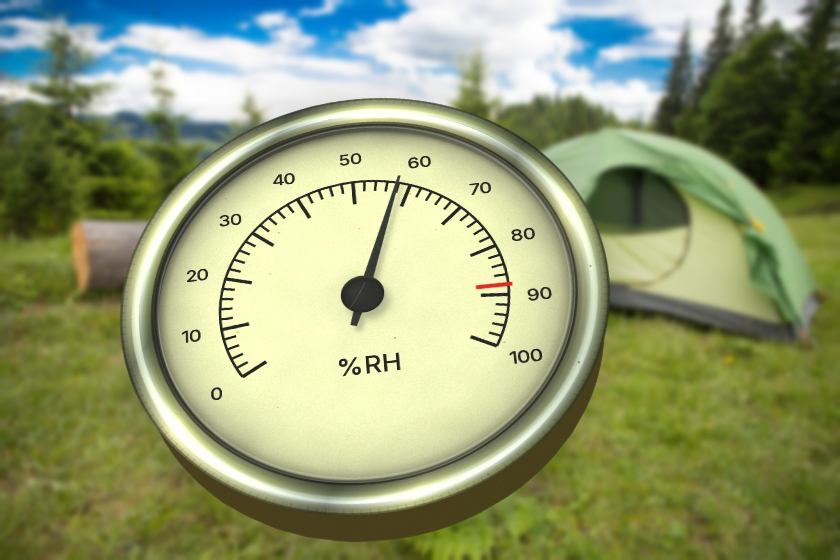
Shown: 58 %
